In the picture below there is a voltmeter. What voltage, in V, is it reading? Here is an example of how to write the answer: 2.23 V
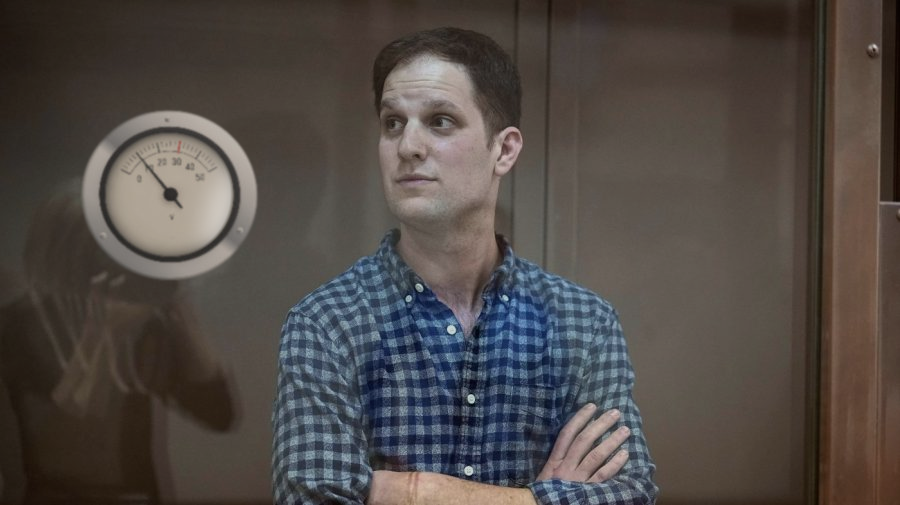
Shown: 10 V
